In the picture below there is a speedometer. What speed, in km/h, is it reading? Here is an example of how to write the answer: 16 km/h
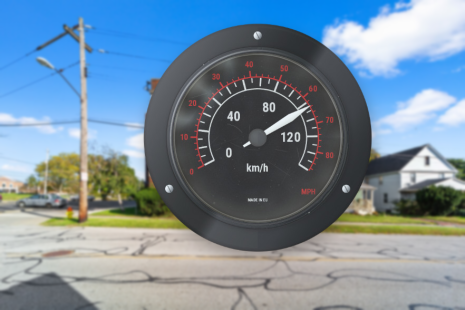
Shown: 102.5 km/h
